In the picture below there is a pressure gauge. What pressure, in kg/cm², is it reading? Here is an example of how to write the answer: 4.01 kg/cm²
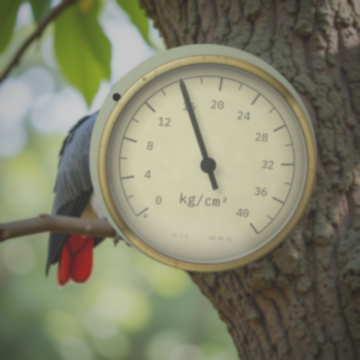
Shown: 16 kg/cm²
